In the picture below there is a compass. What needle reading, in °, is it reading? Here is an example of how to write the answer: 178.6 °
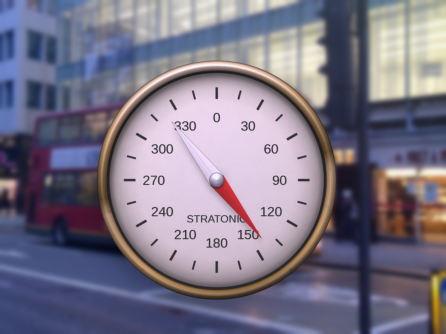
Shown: 142.5 °
